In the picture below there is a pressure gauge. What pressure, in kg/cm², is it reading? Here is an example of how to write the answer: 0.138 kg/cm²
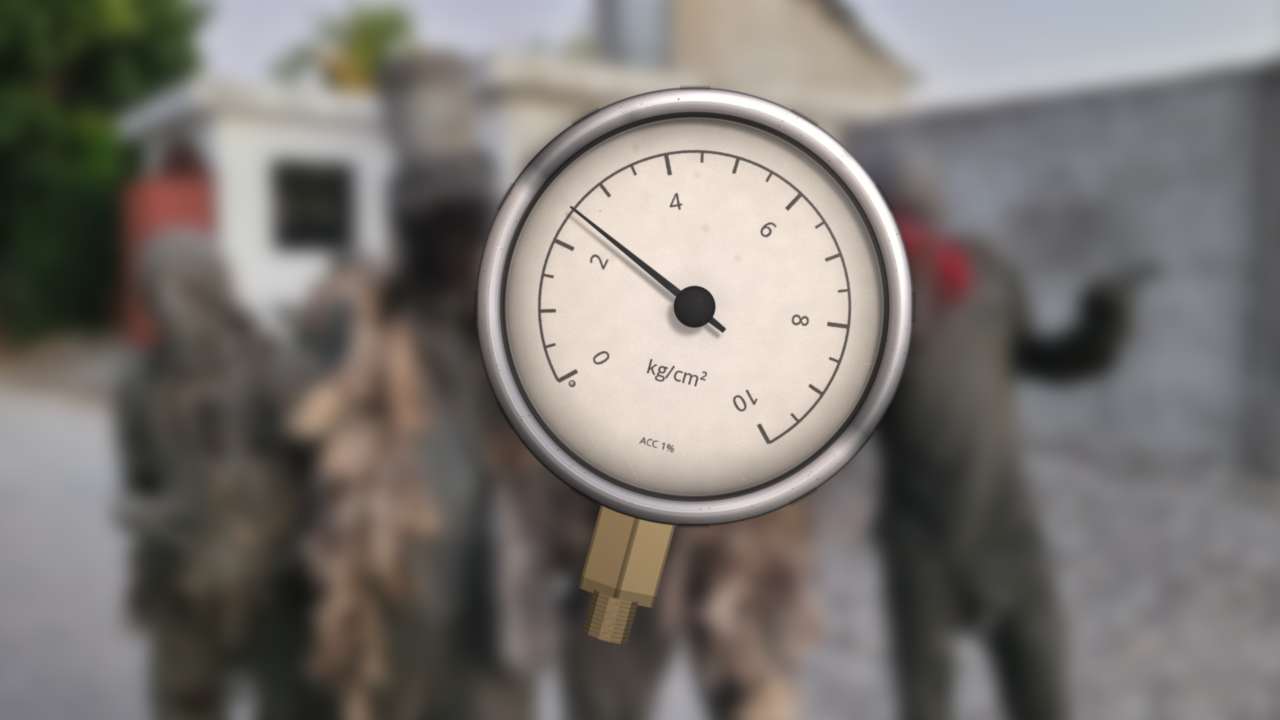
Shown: 2.5 kg/cm²
